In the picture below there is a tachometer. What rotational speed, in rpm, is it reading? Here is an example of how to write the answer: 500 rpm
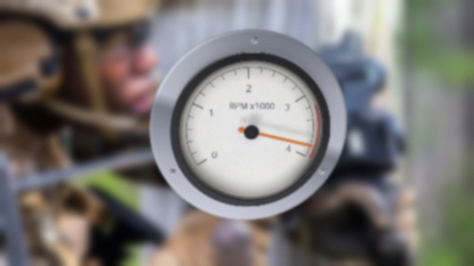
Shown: 3800 rpm
